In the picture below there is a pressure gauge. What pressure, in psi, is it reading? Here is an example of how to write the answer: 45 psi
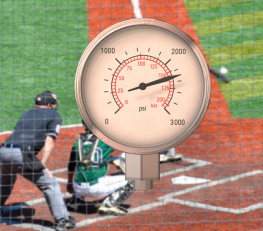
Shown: 2300 psi
